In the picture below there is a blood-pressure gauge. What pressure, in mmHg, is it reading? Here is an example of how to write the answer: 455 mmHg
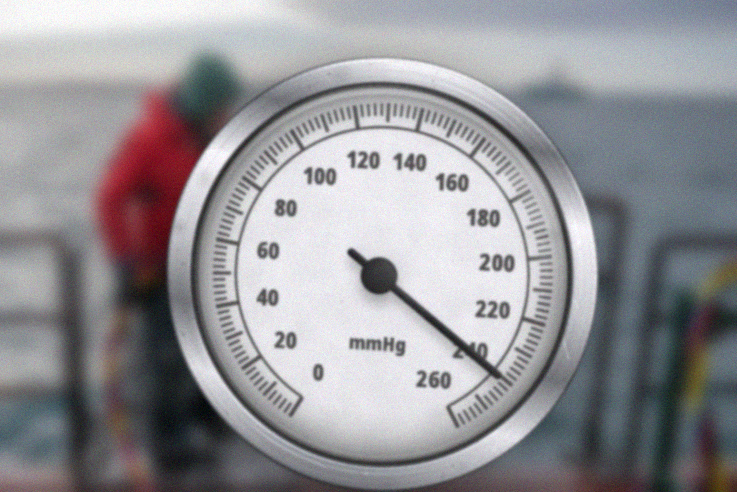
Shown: 240 mmHg
